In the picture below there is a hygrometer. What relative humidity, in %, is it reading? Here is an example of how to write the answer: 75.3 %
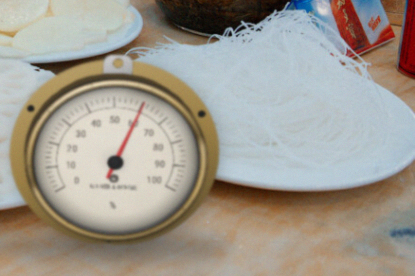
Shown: 60 %
